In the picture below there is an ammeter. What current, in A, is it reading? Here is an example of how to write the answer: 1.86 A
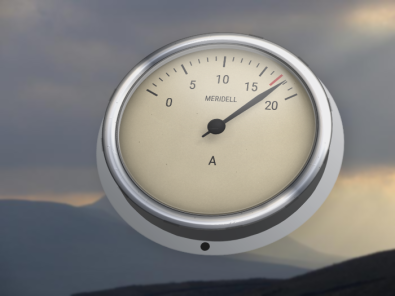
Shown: 18 A
